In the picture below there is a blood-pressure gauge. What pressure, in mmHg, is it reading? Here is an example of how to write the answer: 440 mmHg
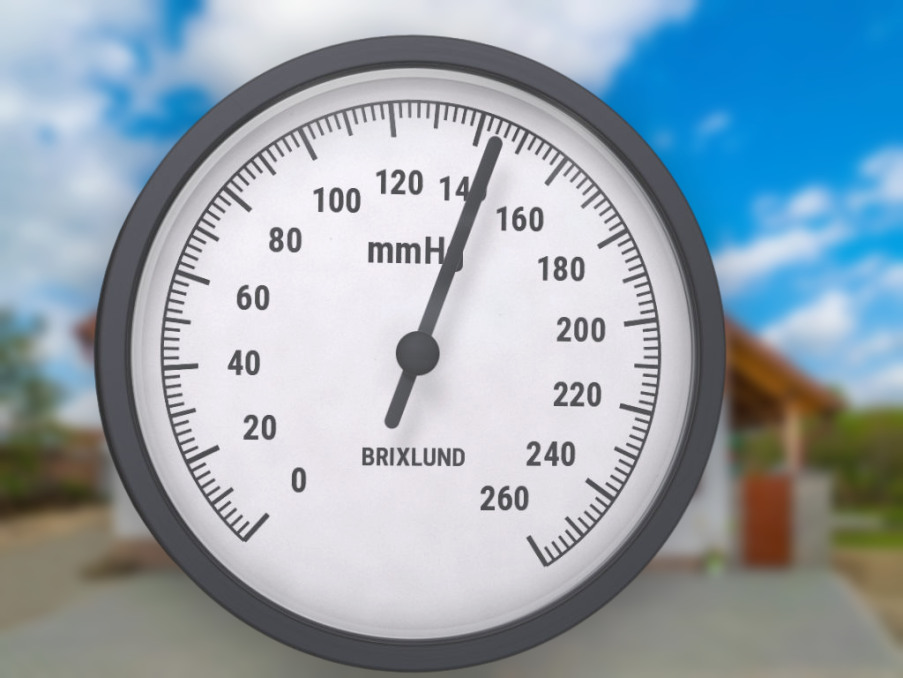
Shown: 144 mmHg
